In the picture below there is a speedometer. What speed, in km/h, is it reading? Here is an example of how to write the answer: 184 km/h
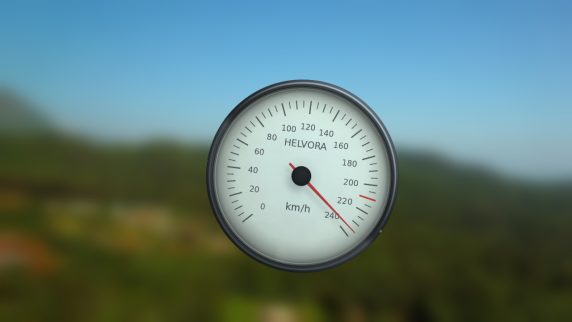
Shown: 235 km/h
